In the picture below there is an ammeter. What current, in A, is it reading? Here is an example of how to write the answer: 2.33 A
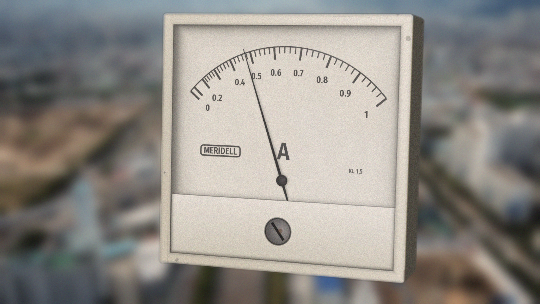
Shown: 0.48 A
